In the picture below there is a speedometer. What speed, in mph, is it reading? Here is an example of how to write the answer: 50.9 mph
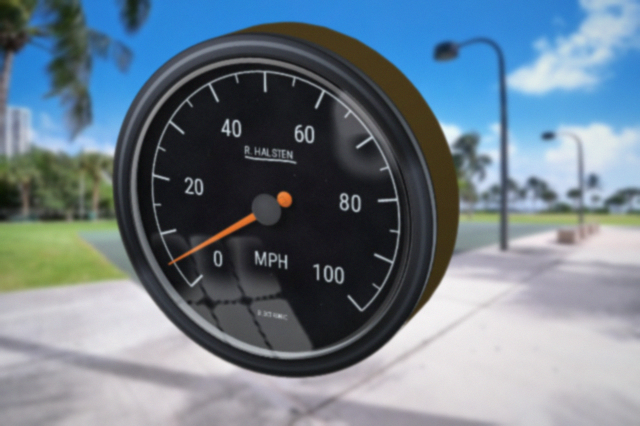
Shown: 5 mph
